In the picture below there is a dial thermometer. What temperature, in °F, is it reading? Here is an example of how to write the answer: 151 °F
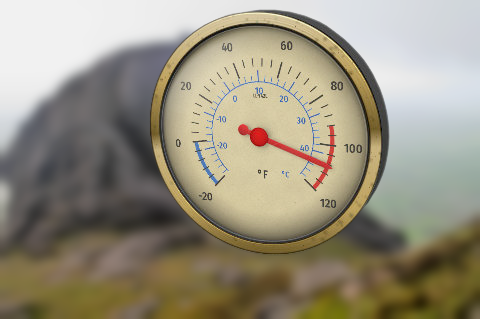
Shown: 108 °F
